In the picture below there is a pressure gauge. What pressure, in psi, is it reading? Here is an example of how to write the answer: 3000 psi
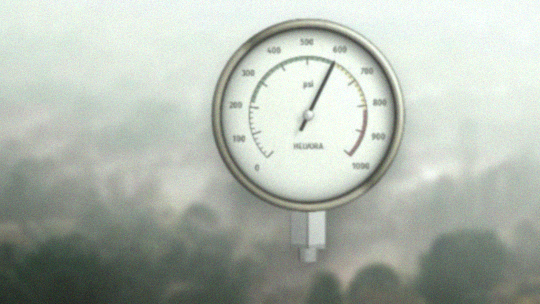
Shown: 600 psi
